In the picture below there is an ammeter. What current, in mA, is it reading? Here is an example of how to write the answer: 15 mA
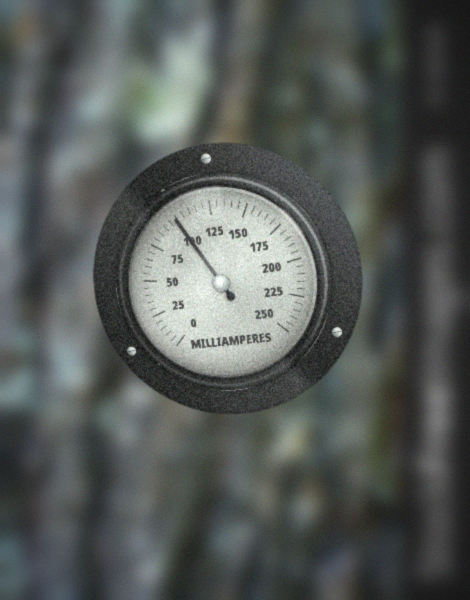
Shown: 100 mA
